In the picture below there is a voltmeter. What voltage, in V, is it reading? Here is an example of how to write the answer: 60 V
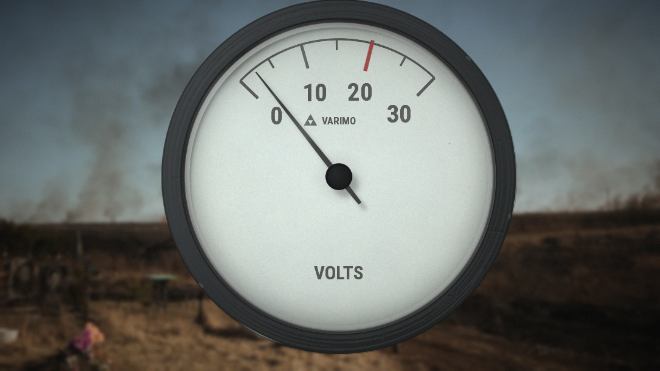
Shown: 2.5 V
